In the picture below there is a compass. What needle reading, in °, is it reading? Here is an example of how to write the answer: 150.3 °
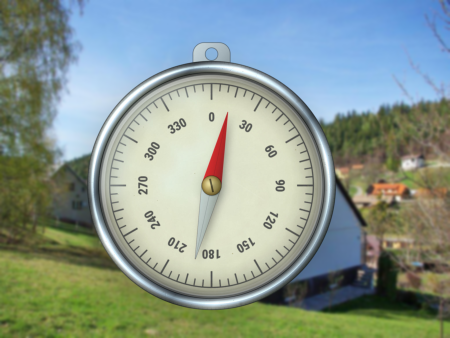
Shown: 12.5 °
